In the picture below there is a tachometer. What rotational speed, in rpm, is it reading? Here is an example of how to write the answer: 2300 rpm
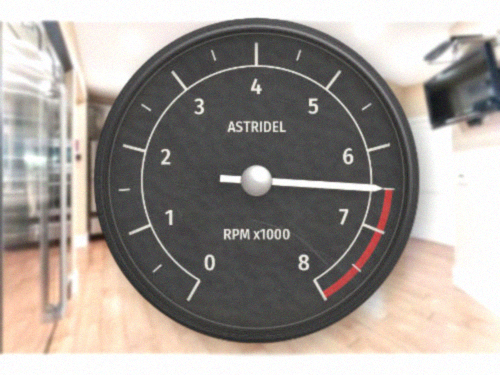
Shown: 6500 rpm
